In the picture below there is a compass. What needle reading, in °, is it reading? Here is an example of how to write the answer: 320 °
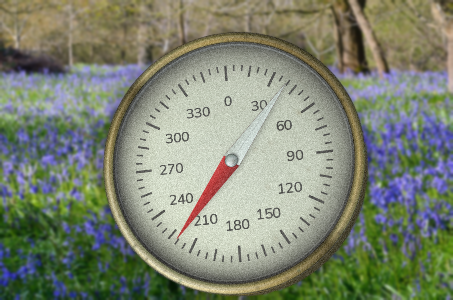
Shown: 220 °
